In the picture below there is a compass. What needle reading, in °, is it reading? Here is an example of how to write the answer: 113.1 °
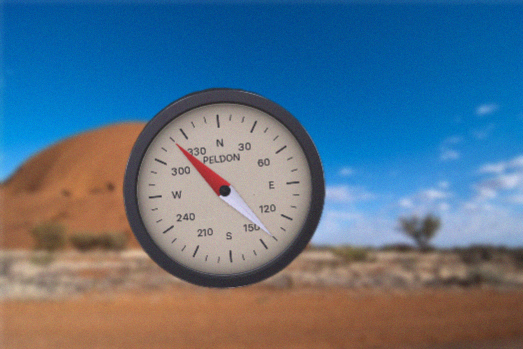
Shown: 320 °
